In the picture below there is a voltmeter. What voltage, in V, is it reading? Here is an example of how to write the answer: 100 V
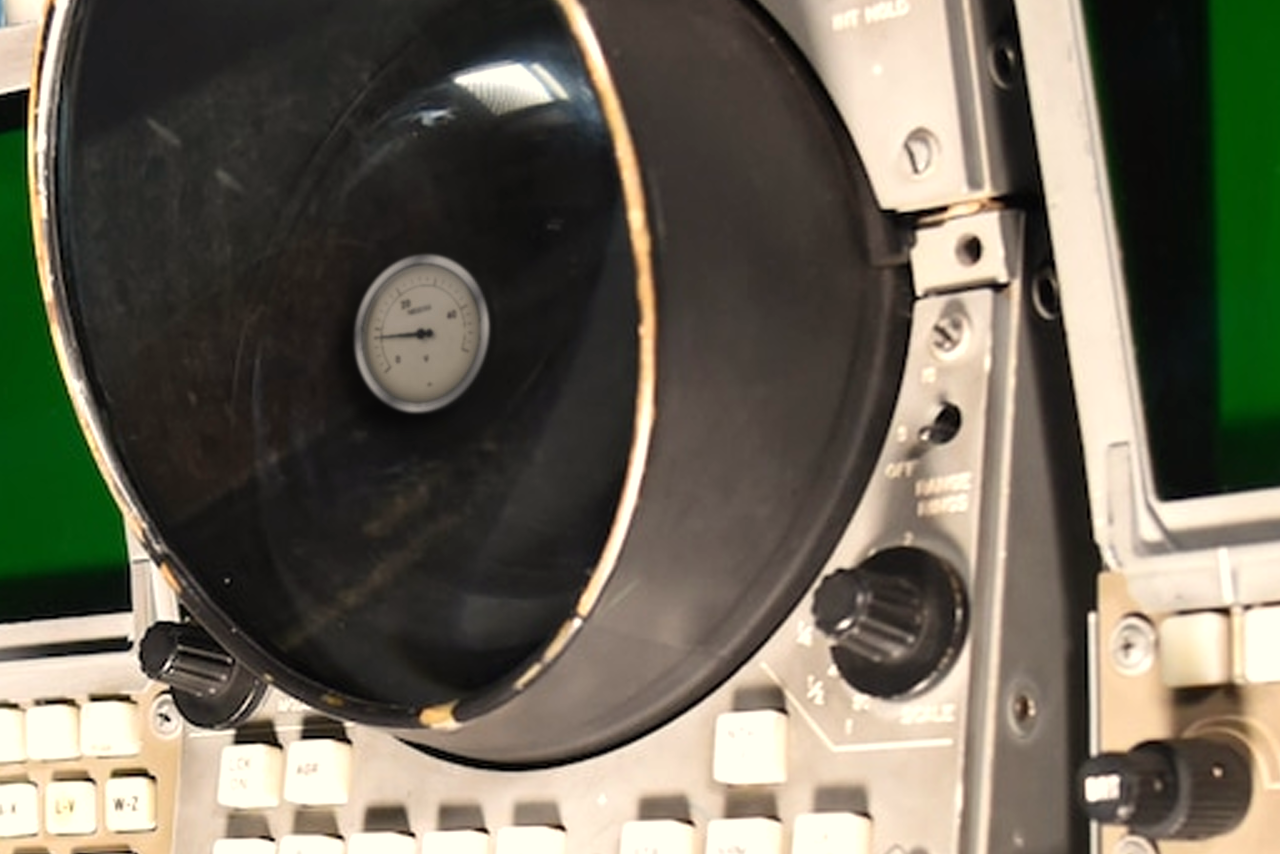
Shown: 8 V
